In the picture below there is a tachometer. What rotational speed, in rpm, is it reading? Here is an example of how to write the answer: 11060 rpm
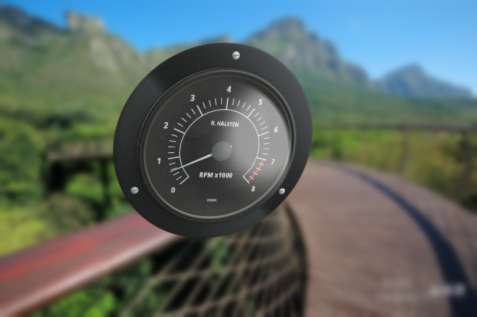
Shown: 600 rpm
